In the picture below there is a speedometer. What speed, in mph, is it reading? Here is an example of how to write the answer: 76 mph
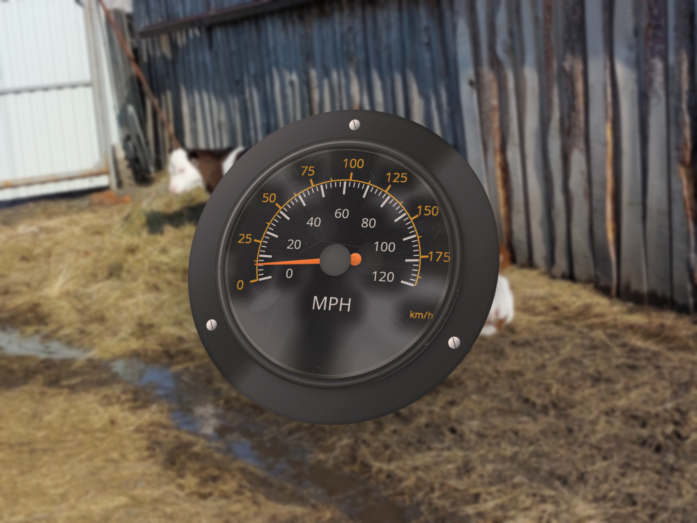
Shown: 6 mph
